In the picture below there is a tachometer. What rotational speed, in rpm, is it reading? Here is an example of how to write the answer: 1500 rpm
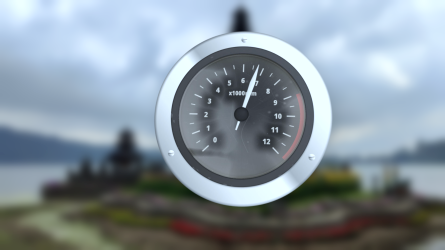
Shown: 6750 rpm
